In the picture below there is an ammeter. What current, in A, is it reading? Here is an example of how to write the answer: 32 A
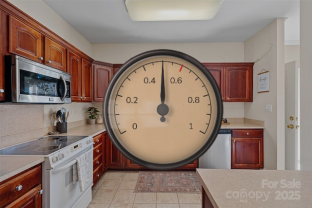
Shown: 0.5 A
